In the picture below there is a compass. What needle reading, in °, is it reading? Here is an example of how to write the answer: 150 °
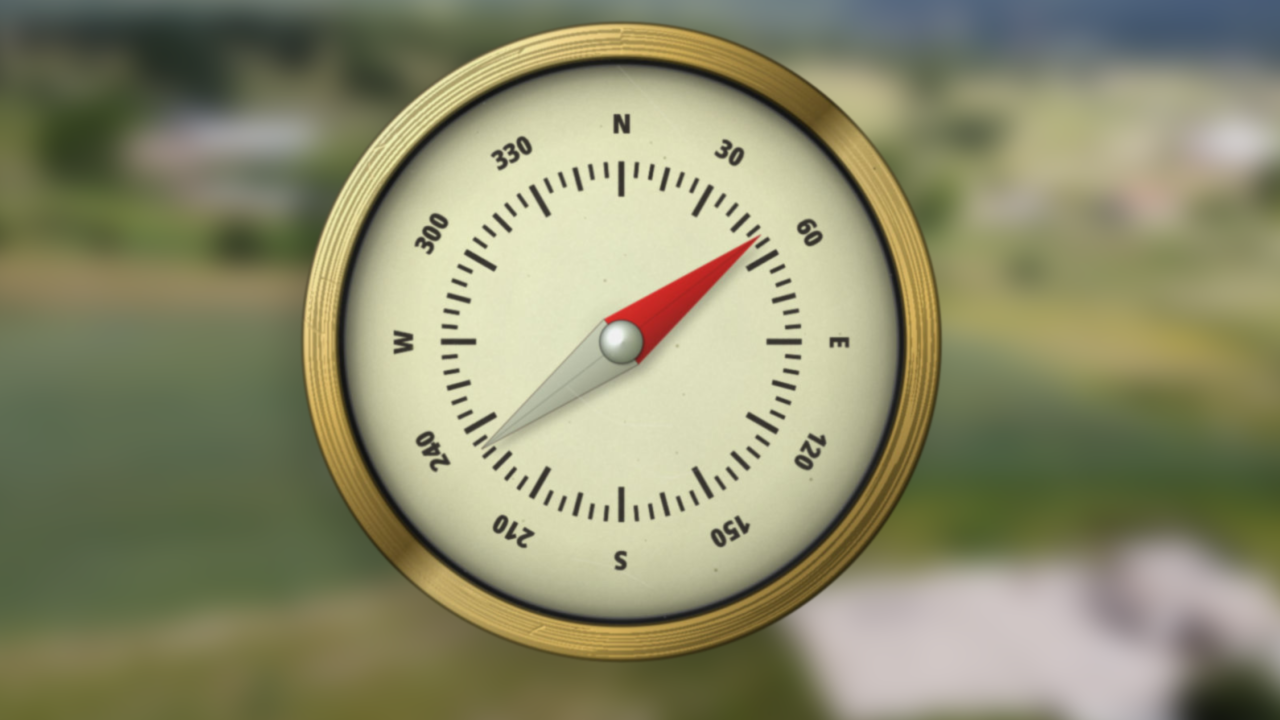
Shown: 52.5 °
